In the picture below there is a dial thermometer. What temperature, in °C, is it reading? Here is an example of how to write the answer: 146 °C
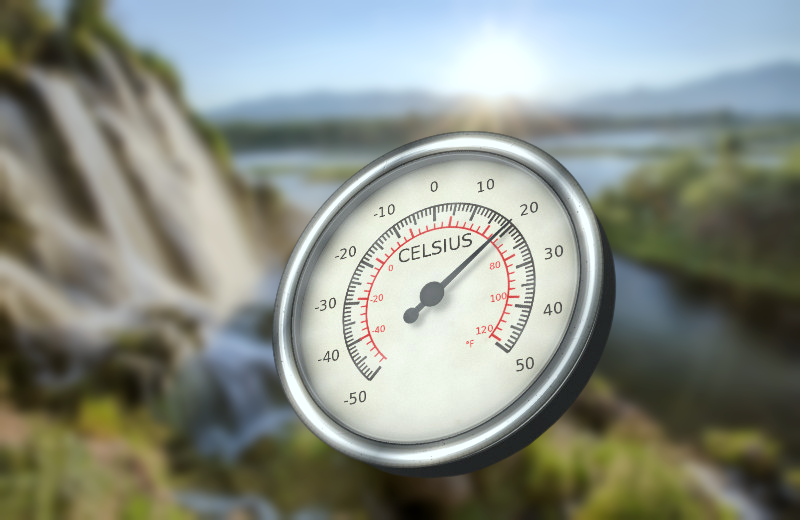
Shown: 20 °C
